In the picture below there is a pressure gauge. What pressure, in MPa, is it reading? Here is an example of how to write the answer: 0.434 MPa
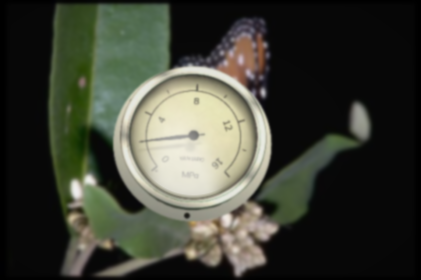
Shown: 2 MPa
